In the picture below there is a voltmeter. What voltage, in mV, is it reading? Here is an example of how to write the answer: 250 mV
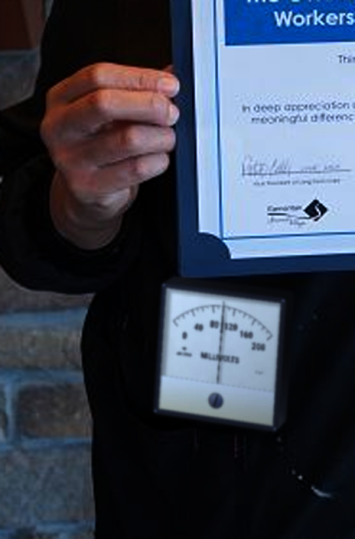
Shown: 100 mV
